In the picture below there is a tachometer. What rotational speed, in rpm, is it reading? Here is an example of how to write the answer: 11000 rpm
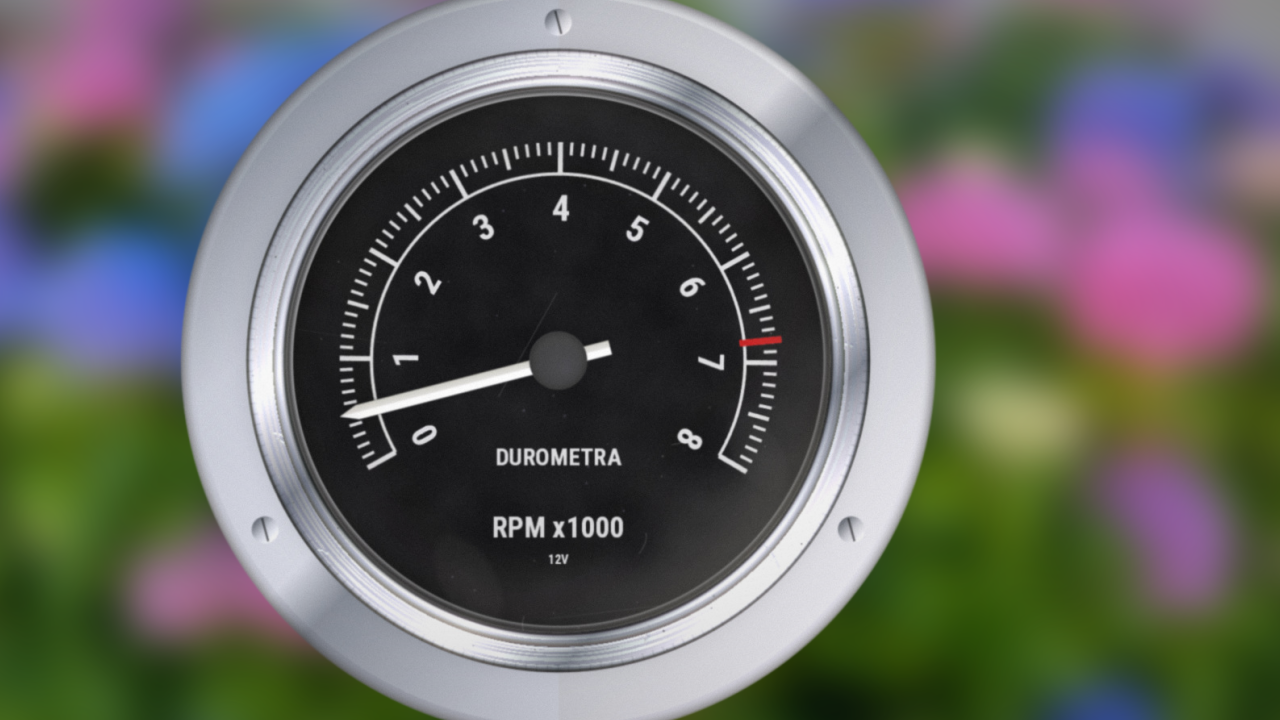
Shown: 500 rpm
